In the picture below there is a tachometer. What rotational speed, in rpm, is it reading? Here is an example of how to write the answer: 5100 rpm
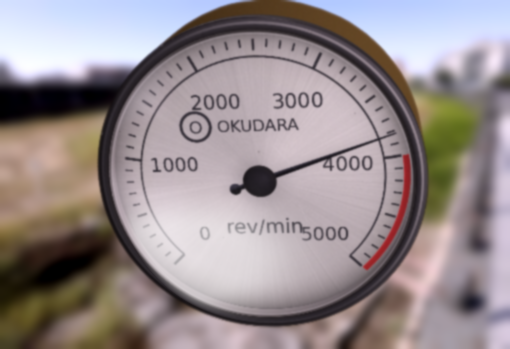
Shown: 3800 rpm
